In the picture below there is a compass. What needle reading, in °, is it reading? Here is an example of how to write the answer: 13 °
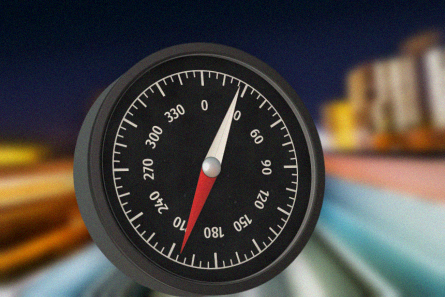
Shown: 205 °
